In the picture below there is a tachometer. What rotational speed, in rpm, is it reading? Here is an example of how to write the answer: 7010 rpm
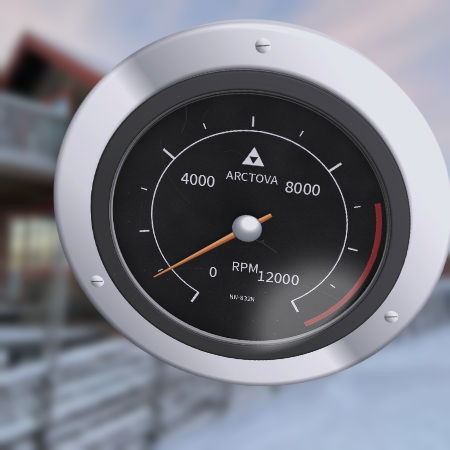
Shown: 1000 rpm
